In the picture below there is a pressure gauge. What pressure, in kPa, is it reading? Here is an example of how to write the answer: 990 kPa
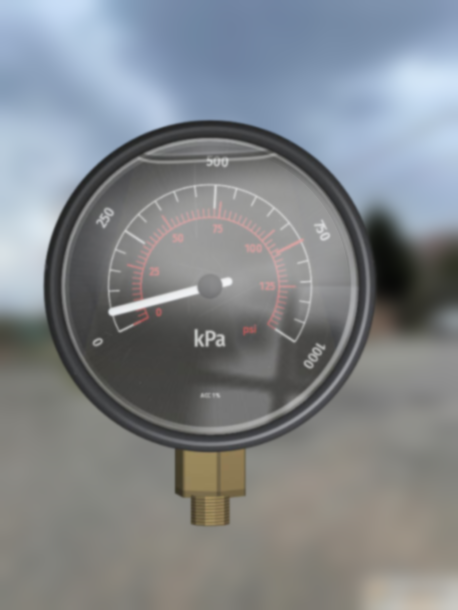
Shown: 50 kPa
